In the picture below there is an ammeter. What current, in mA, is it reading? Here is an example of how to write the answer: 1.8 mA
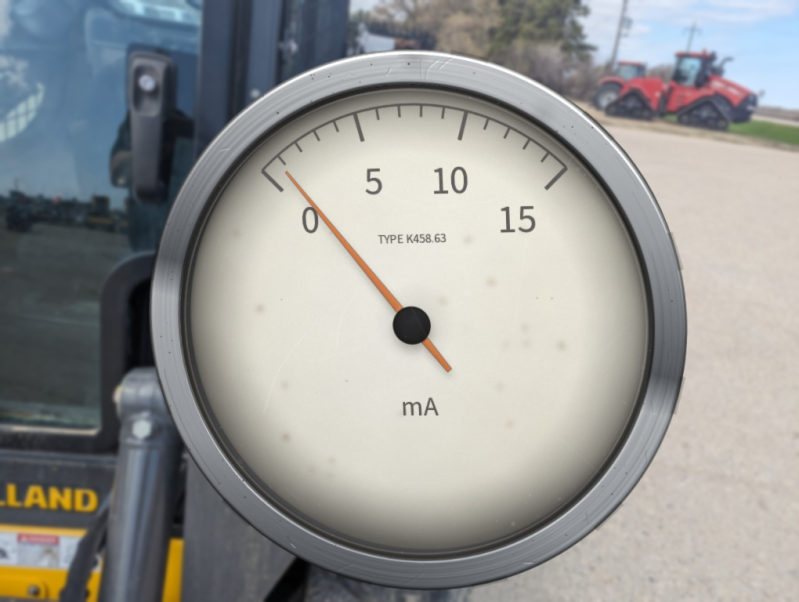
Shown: 1 mA
